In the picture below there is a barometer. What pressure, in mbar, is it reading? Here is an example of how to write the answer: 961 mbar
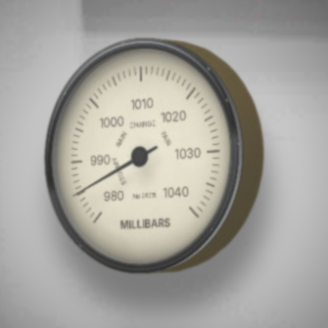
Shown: 985 mbar
